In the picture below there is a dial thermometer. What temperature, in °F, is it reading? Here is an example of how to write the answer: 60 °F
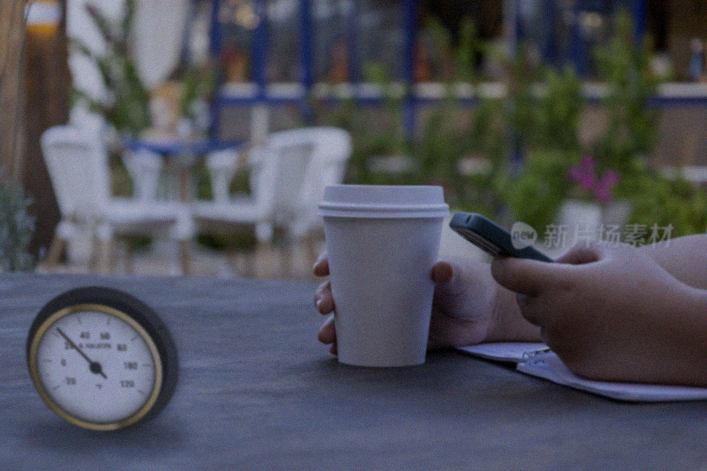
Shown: 25 °F
